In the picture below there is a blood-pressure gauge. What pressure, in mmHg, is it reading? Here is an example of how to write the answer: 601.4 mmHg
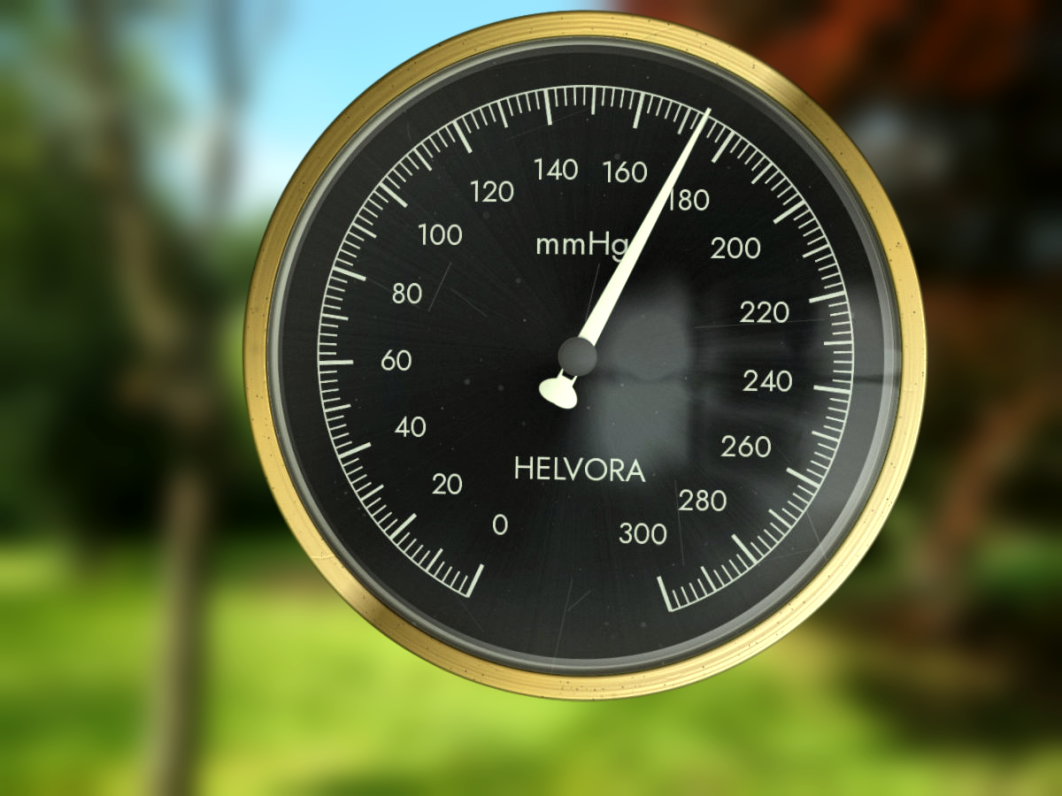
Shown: 174 mmHg
